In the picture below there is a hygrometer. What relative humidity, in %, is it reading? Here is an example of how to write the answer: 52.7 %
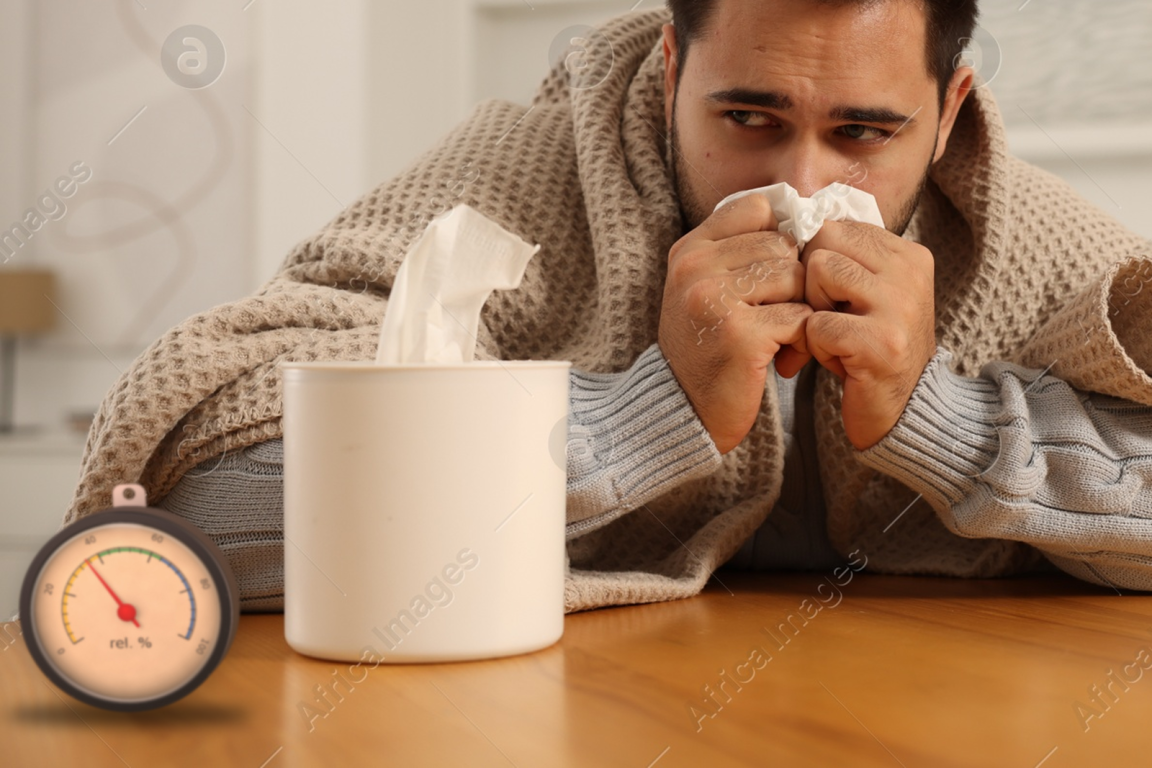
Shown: 36 %
